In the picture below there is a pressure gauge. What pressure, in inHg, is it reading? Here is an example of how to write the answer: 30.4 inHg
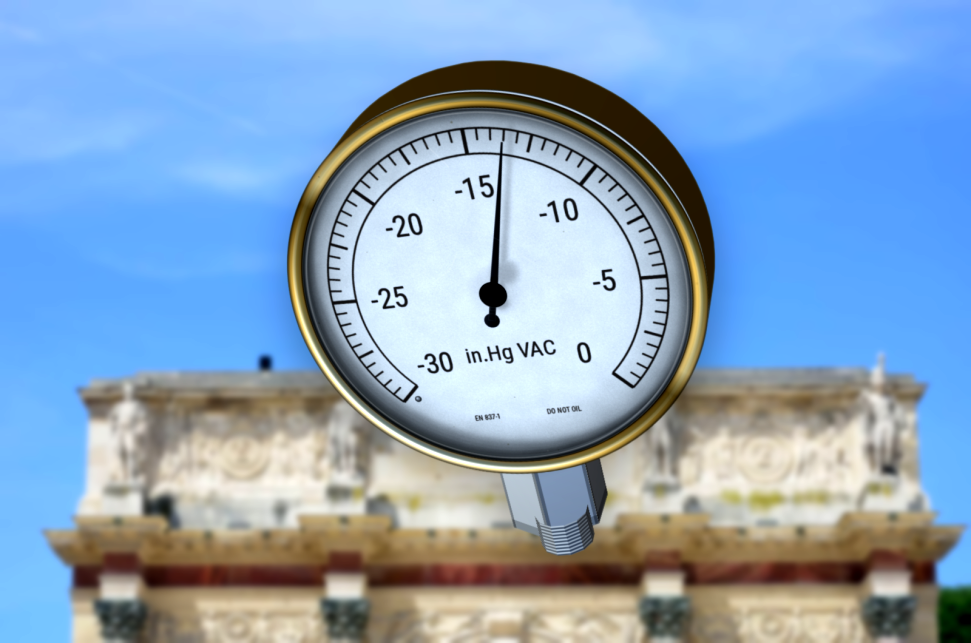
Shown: -13.5 inHg
